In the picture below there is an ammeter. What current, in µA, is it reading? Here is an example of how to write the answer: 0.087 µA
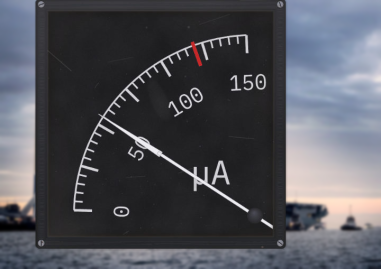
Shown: 55 µA
